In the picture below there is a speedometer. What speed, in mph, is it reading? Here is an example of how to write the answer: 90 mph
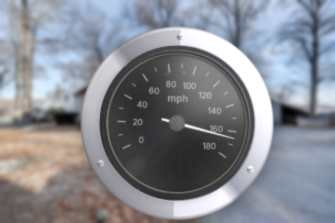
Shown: 165 mph
